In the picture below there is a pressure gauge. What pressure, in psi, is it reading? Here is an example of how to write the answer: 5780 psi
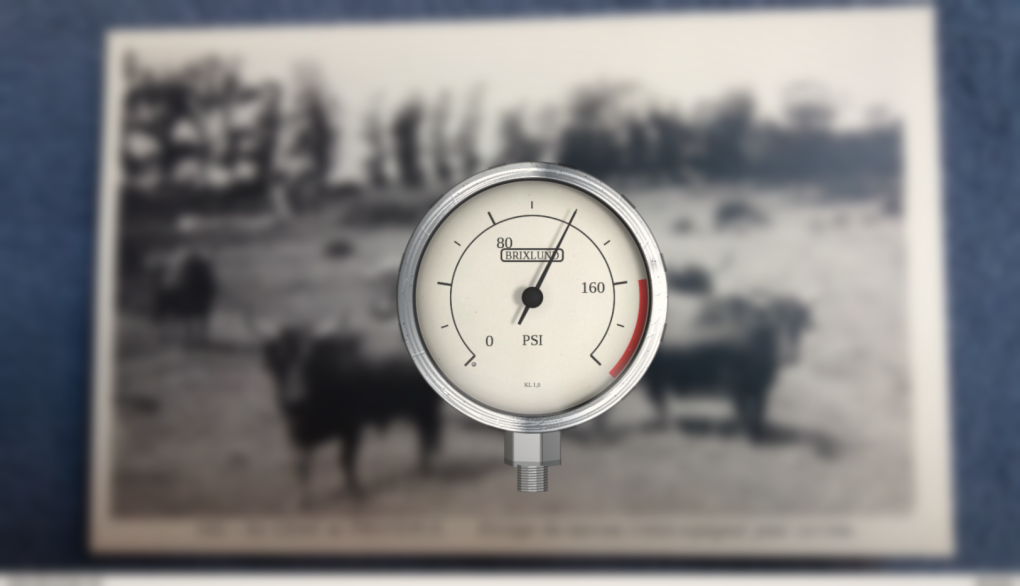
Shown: 120 psi
